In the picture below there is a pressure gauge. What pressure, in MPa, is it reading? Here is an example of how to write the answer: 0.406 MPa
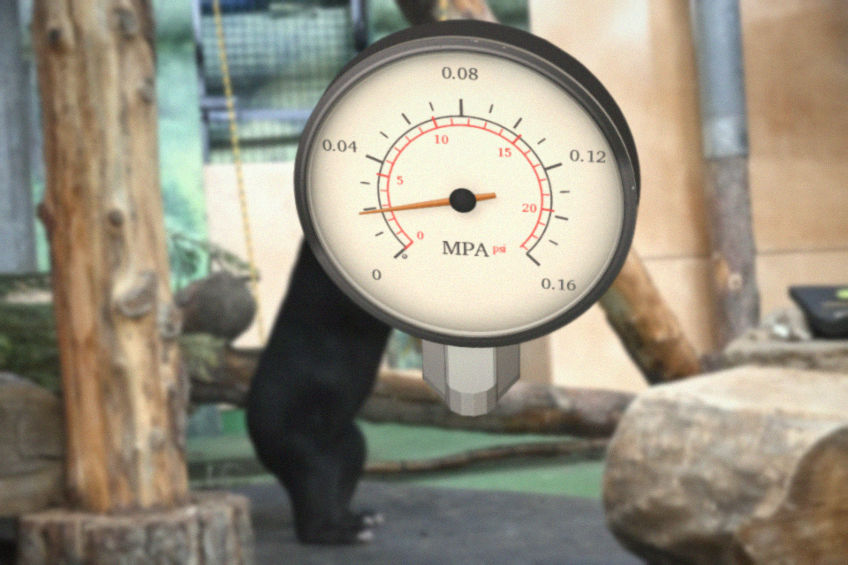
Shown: 0.02 MPa
